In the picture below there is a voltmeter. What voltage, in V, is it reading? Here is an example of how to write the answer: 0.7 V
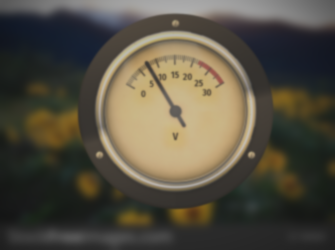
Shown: 7.5 V
